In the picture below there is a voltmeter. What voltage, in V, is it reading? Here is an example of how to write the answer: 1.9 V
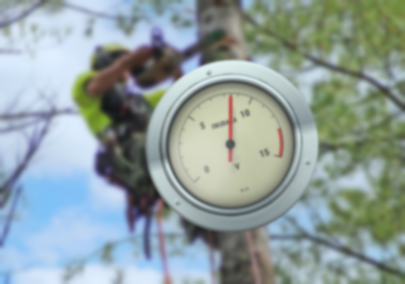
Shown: 8.5 V
